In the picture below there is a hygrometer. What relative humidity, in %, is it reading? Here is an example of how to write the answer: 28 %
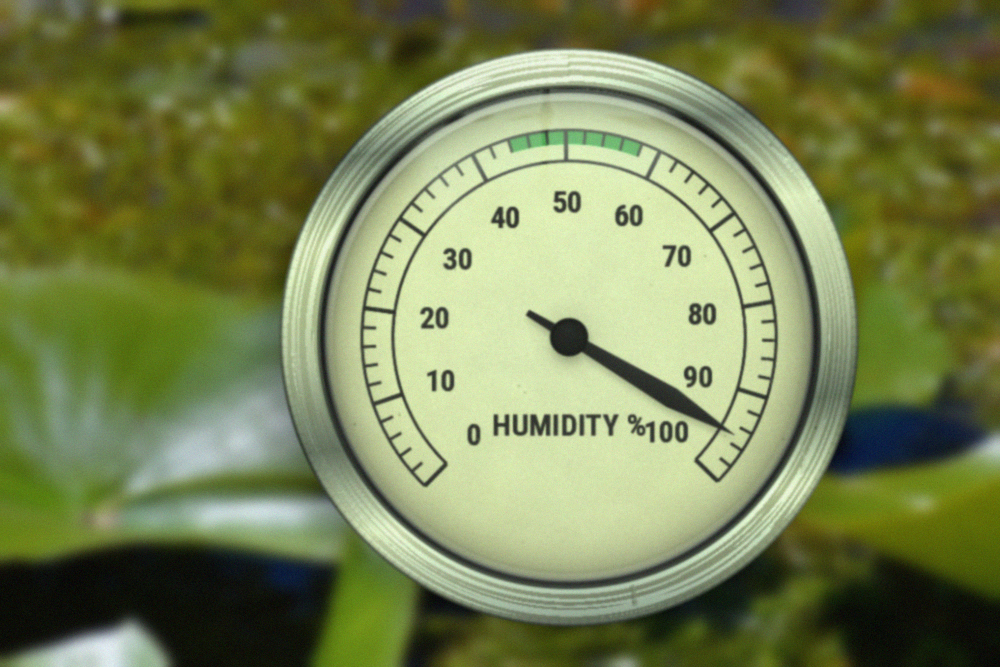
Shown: 95 %
